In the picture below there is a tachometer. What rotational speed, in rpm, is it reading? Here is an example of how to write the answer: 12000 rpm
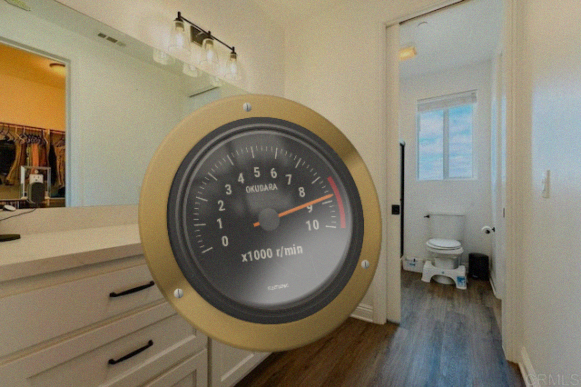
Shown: 8800 rpm
